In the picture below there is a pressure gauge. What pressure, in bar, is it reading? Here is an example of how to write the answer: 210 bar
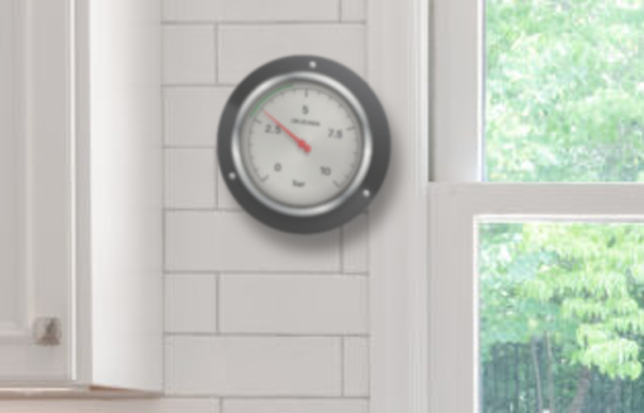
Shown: 3 bar
